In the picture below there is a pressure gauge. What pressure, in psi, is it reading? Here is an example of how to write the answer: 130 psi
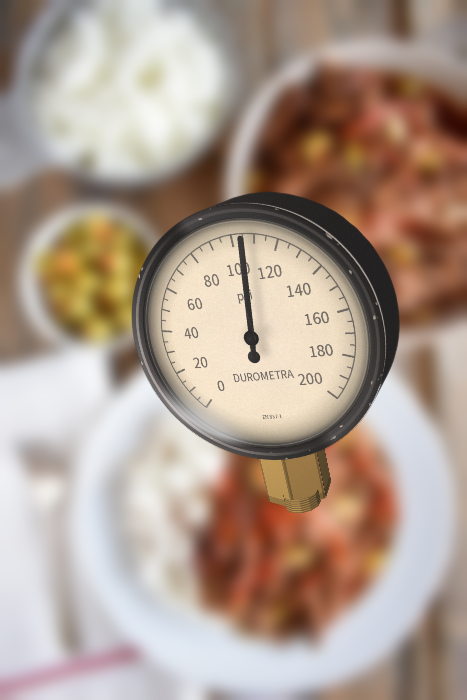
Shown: 105 psi
